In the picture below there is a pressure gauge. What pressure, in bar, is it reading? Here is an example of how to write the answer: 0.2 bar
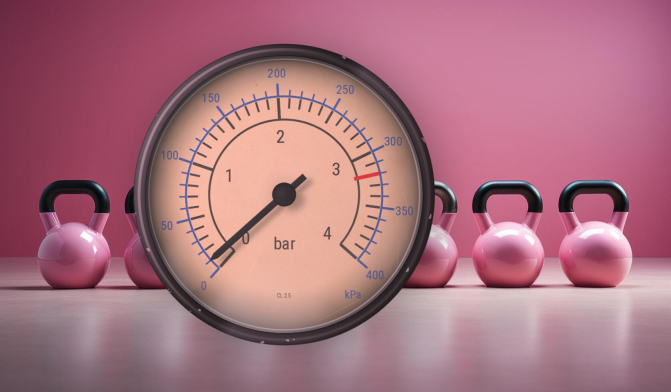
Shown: 0.1 bar
